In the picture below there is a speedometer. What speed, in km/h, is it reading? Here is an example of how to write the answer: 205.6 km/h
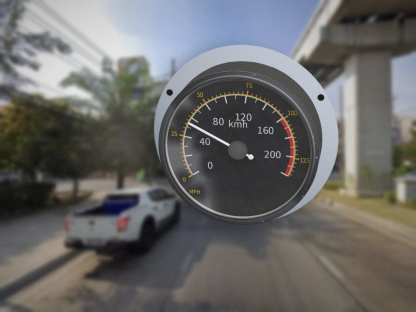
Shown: 55 km/h
